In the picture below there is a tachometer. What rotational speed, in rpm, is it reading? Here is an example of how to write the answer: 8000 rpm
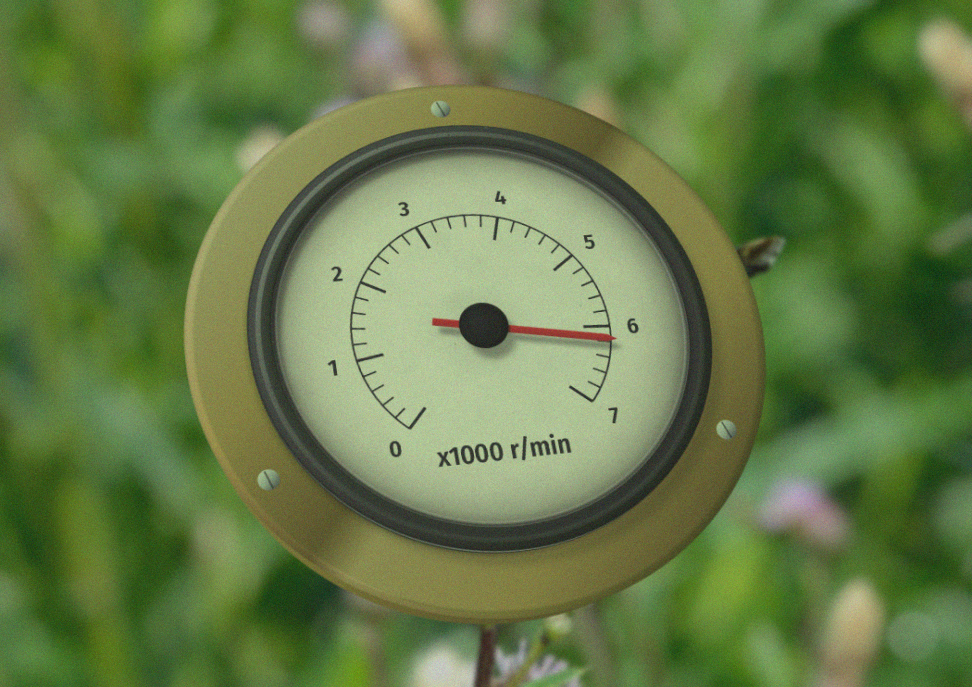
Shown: 6200 rpm
